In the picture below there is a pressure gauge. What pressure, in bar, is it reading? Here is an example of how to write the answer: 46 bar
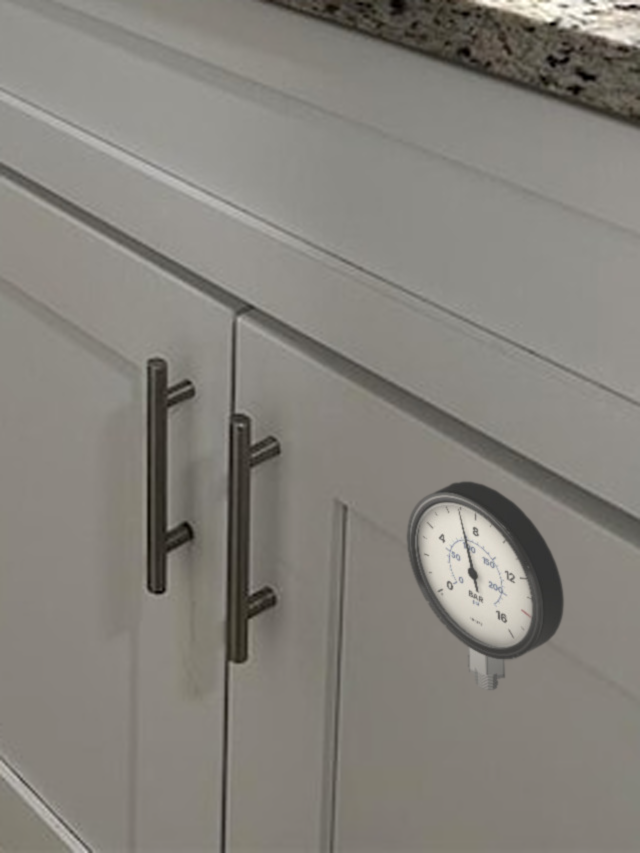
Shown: 7 bar
